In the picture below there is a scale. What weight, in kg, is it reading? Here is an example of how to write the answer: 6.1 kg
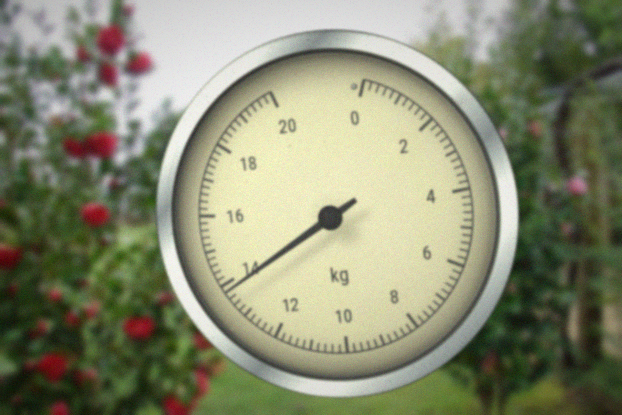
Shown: 13.8 kg
